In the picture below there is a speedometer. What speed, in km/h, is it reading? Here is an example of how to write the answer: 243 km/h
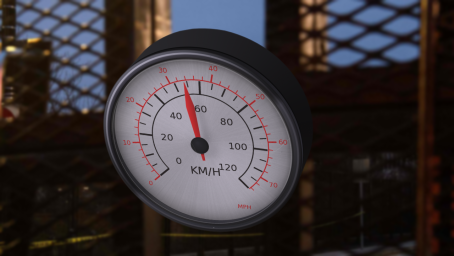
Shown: 55 km/h
